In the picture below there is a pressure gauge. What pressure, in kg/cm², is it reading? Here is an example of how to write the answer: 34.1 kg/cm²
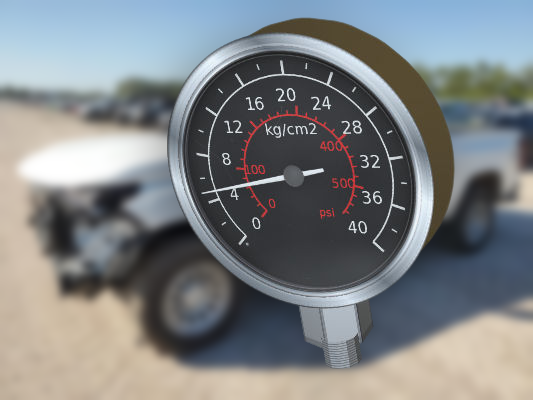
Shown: 5 kg/cm²
